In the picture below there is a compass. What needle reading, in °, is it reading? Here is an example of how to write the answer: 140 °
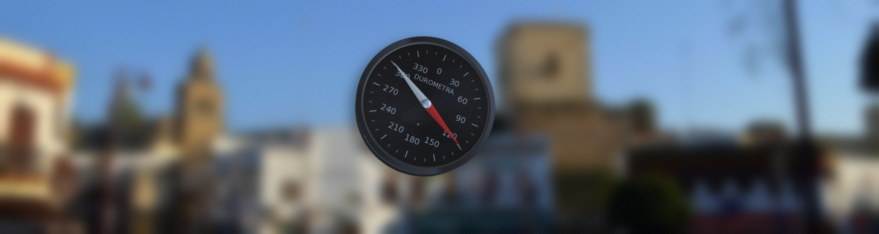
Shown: 120 °
